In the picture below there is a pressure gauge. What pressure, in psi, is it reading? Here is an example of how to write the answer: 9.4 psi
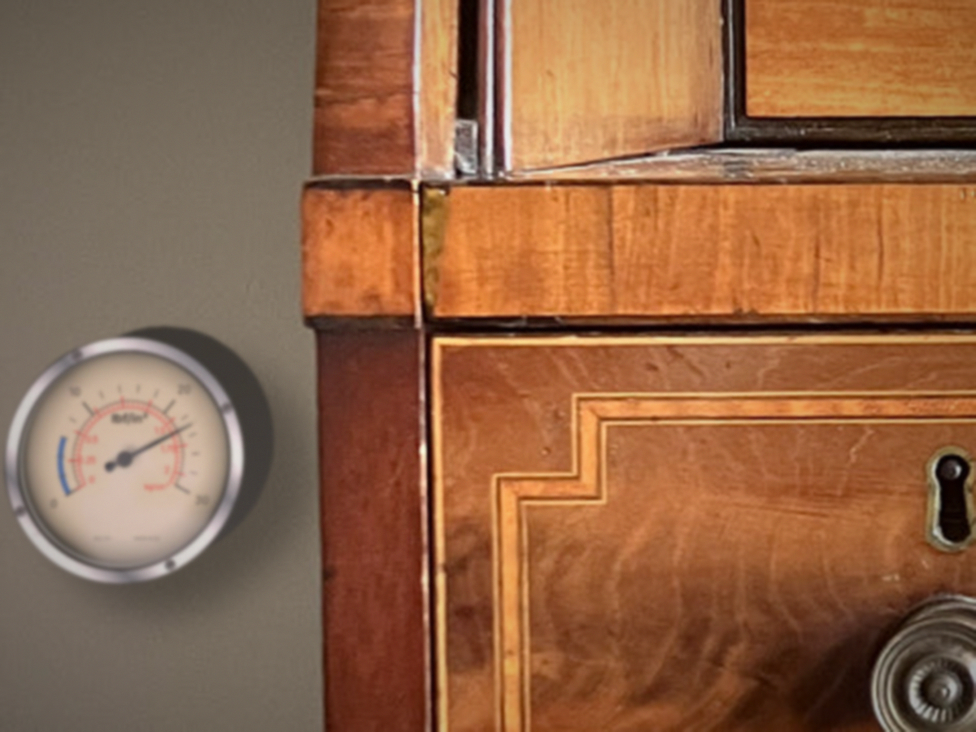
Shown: 23 psi
